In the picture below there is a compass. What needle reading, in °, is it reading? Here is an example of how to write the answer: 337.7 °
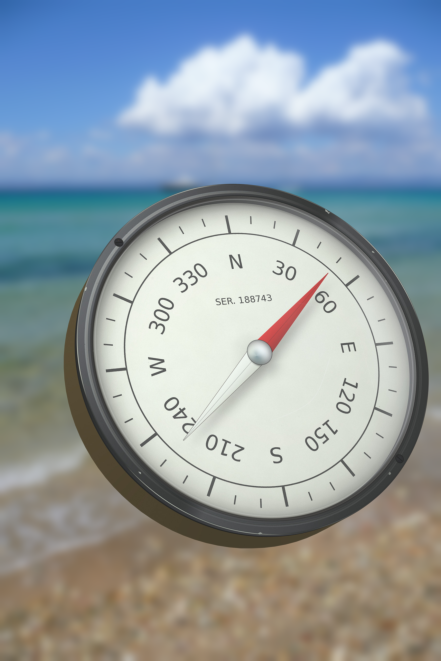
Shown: 50 °
